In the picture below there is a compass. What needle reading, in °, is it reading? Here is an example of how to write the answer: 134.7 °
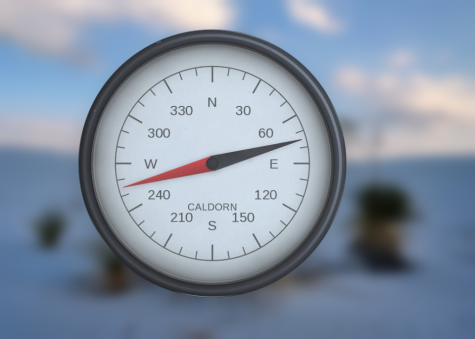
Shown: 255 °
